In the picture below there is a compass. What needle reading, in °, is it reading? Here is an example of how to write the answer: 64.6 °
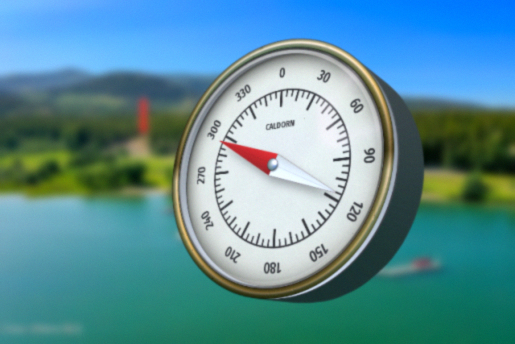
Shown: 295 °
